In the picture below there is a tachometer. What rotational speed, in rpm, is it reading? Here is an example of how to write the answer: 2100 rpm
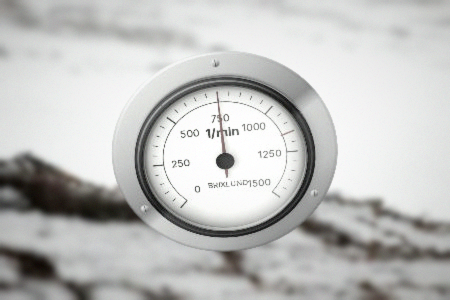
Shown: 750 rpm
